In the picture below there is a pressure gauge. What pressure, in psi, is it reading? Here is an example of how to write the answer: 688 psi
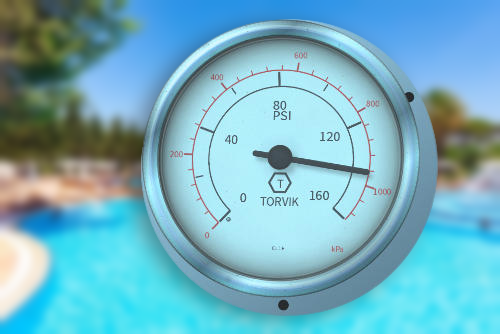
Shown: 140 psi
